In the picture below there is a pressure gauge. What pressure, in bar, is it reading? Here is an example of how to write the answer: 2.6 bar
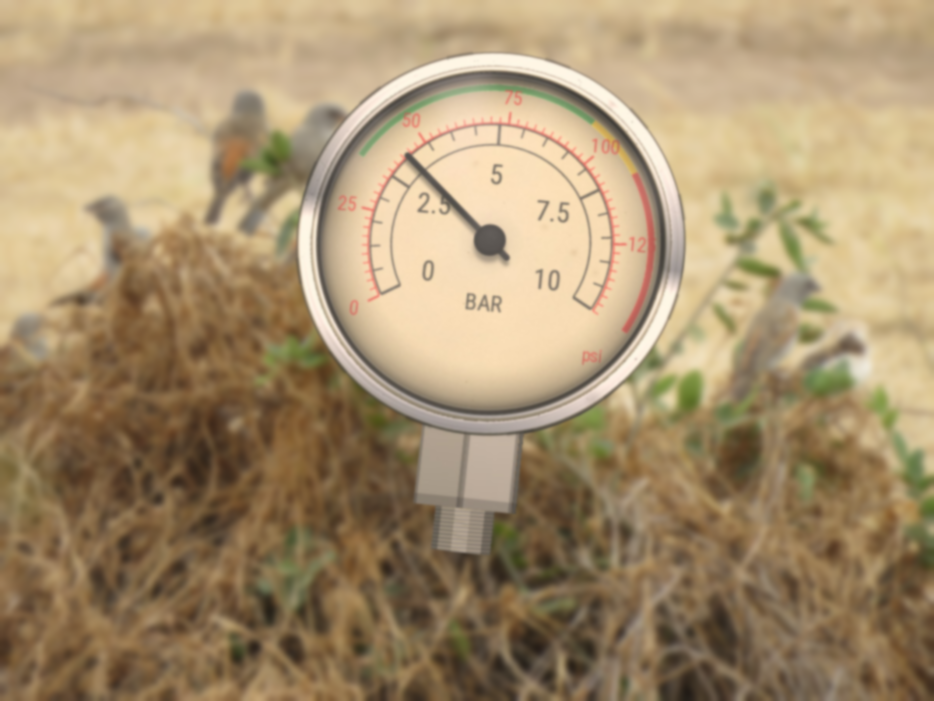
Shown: 3 bar
